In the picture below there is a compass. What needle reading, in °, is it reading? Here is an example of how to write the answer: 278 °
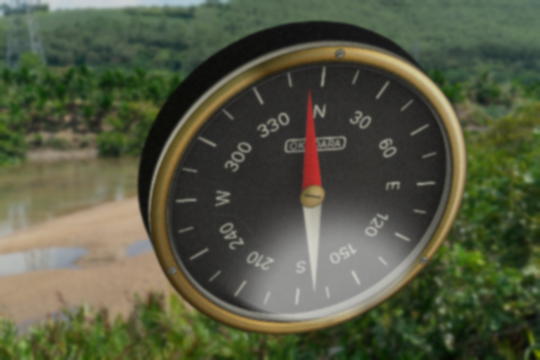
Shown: 352.5 °
